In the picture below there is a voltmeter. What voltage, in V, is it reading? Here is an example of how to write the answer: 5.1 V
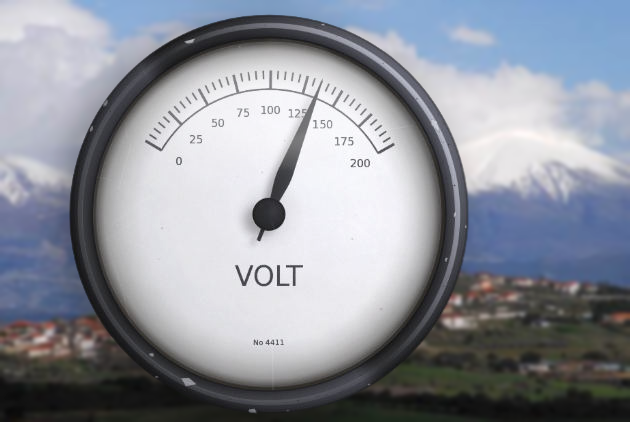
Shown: 135 V
